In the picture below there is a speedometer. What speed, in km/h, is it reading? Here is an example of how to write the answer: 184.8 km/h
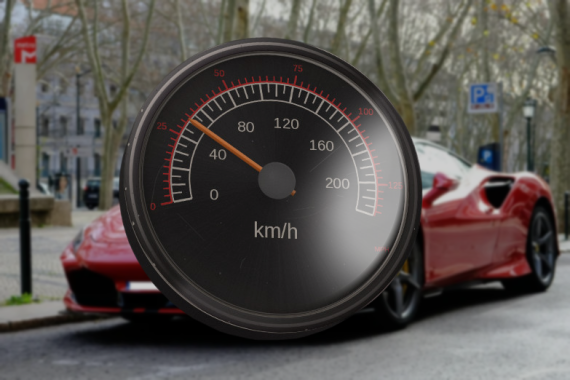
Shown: 50 km/h
